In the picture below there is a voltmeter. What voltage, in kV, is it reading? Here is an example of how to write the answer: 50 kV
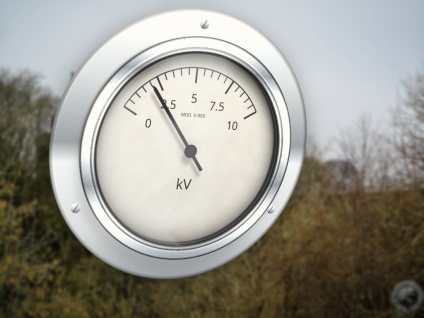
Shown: 2 kV
